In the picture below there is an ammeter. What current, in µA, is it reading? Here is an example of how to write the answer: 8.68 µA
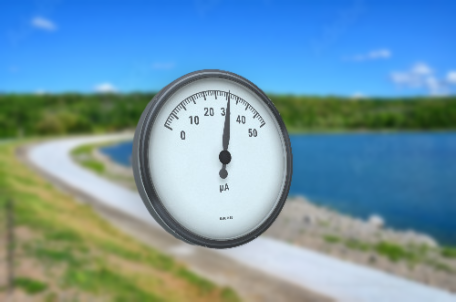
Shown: 30 µA
